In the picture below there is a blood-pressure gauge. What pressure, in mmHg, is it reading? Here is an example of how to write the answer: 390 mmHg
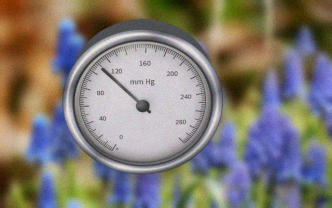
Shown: 110 mmHg
